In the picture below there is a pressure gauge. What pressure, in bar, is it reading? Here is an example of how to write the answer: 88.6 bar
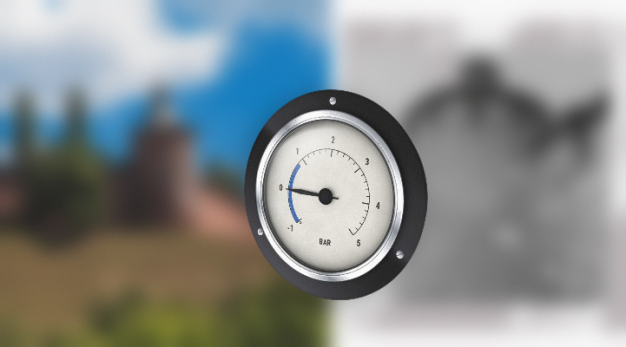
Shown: 0 bar
